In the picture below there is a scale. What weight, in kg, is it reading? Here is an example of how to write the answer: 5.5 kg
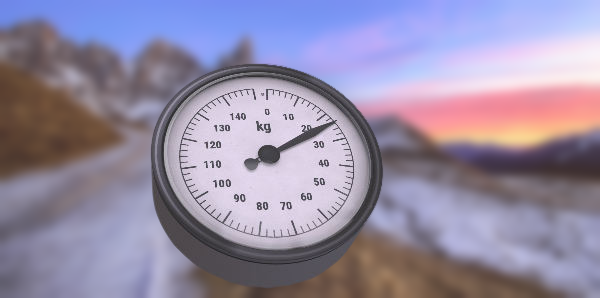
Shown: 24 kg
